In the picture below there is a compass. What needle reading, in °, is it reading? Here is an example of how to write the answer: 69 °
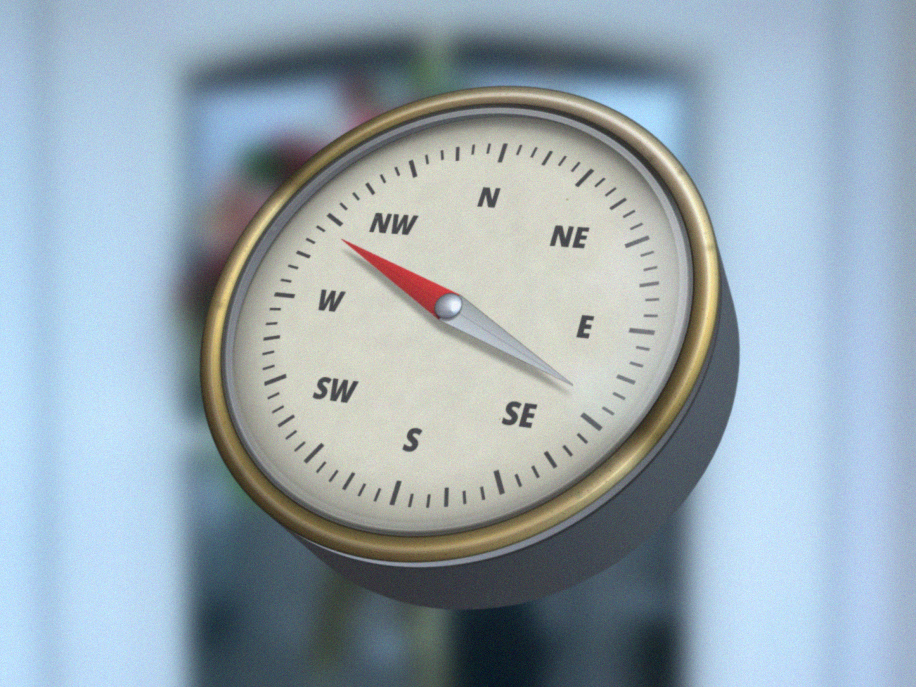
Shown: 295 °
